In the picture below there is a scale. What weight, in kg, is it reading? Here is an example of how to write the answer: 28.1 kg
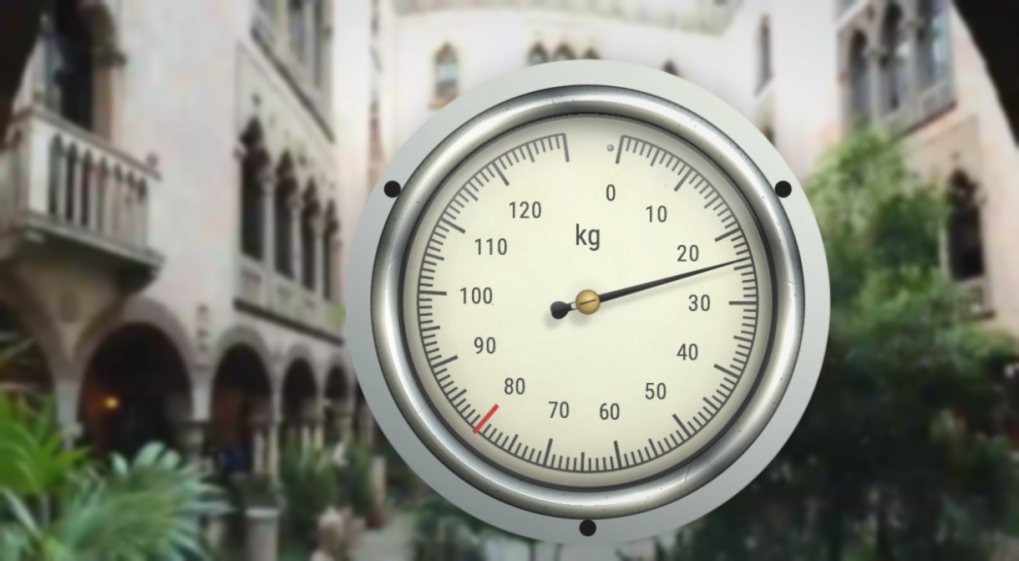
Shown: 24 kg
